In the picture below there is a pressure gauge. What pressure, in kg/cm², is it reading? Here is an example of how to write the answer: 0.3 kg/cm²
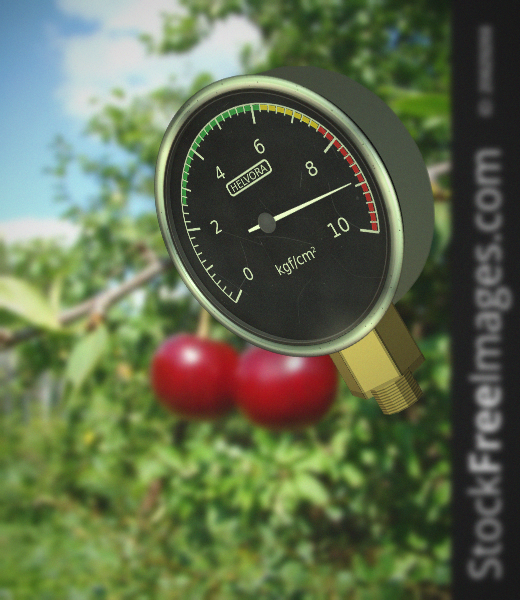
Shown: 8.9 kg/cm²
